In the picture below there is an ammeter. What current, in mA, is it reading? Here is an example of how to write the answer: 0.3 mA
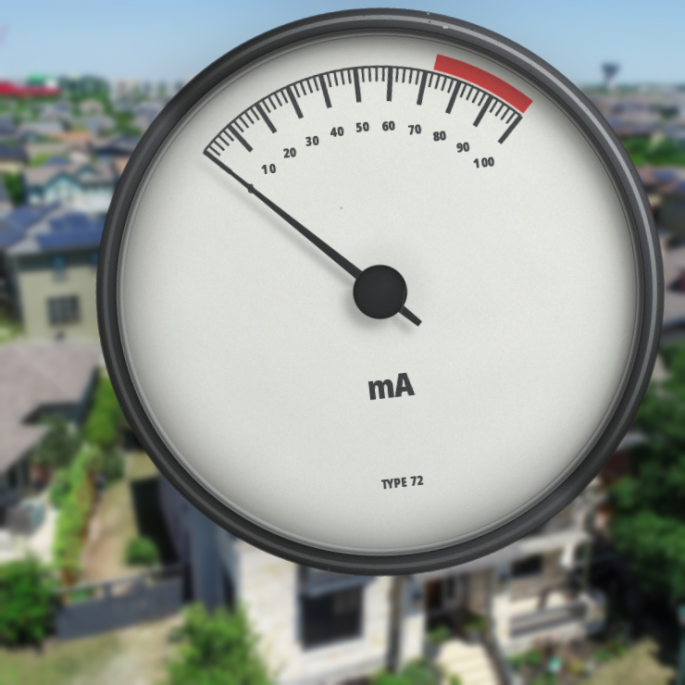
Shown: 0 mA
